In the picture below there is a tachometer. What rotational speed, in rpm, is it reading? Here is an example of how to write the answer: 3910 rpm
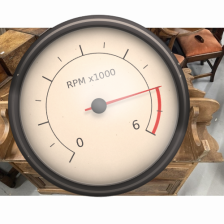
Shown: 5000 rpm
